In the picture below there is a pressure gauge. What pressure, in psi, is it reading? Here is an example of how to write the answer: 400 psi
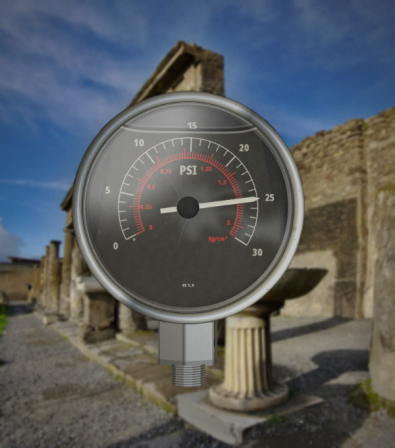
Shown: 25 psi
